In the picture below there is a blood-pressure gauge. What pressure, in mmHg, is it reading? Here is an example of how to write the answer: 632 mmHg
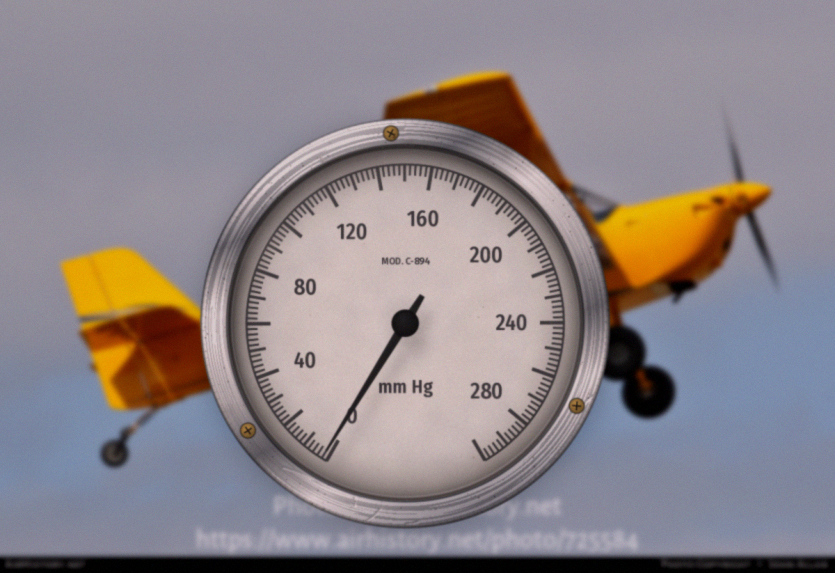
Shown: 2 mmHg
